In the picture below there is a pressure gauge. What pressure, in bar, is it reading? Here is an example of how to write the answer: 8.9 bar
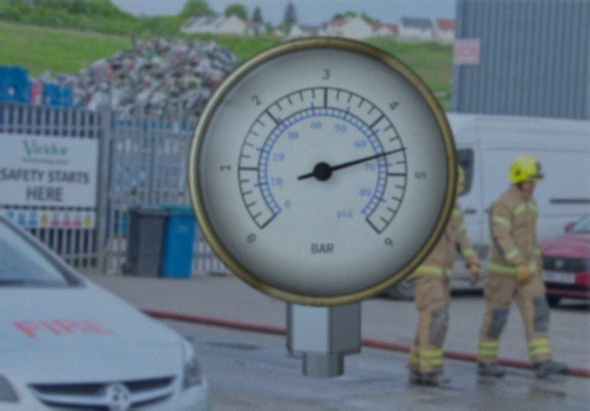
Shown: 4.6 bar
